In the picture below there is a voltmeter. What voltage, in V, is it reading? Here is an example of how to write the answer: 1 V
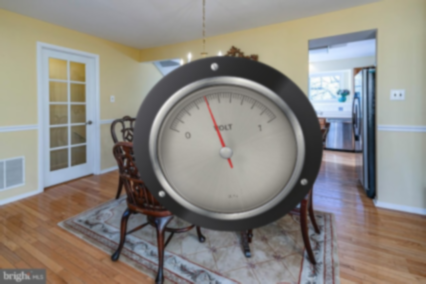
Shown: 0.4 V
